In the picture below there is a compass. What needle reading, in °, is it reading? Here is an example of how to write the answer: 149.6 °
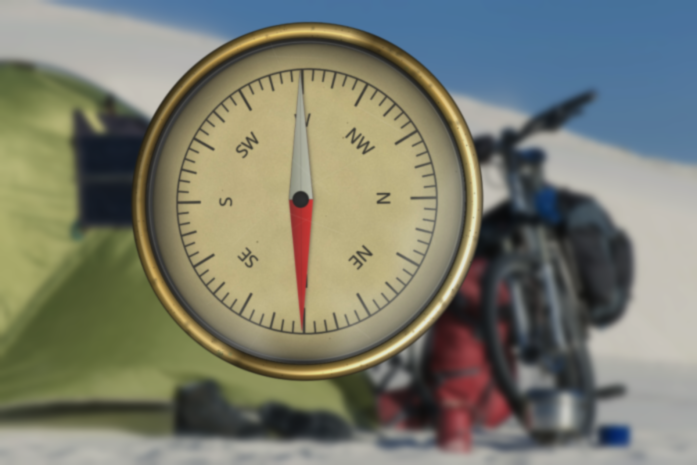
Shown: 90 °
